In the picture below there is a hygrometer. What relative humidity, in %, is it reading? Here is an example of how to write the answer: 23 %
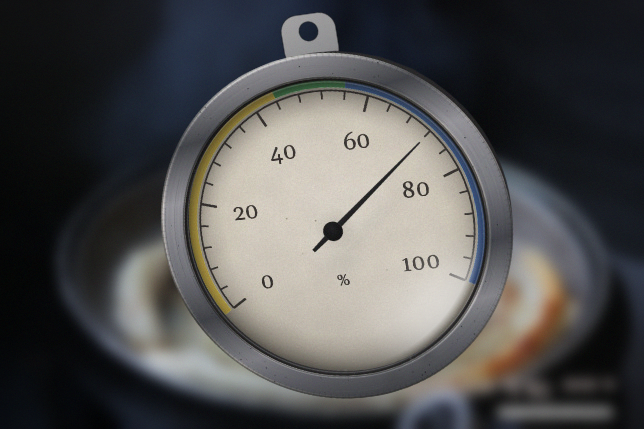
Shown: 72 %
